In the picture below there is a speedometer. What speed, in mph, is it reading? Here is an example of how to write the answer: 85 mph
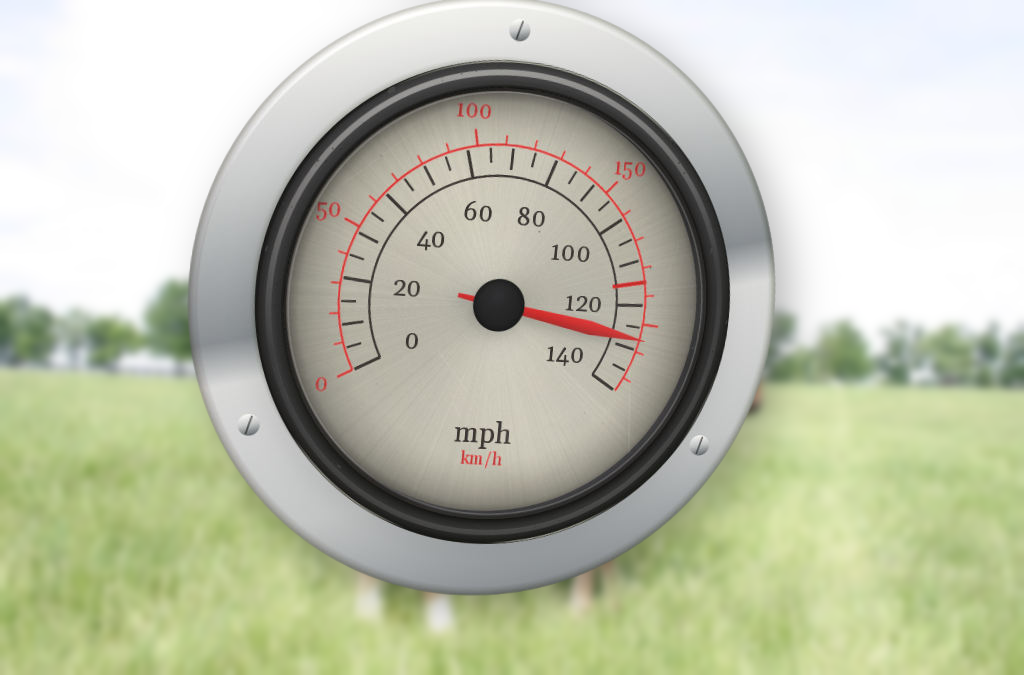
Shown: 127.5 mph
